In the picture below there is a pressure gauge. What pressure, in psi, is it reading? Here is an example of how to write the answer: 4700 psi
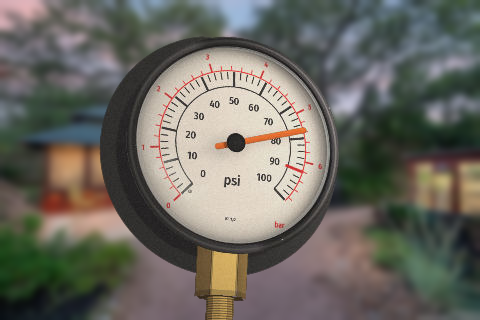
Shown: 78 psi
